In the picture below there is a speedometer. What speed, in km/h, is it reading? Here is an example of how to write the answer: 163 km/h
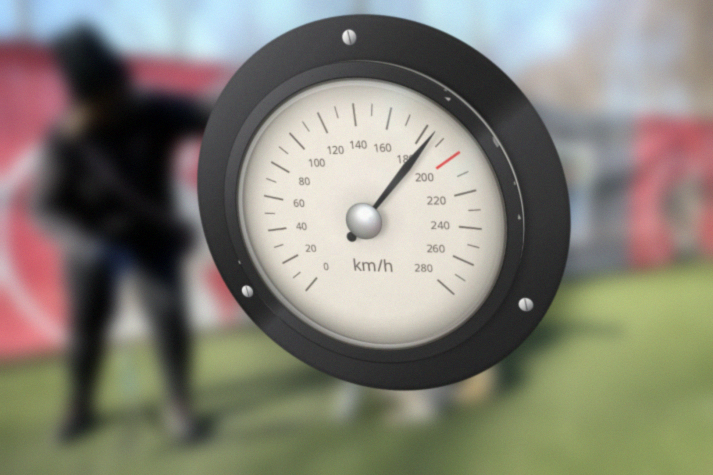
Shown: 185 km/h
